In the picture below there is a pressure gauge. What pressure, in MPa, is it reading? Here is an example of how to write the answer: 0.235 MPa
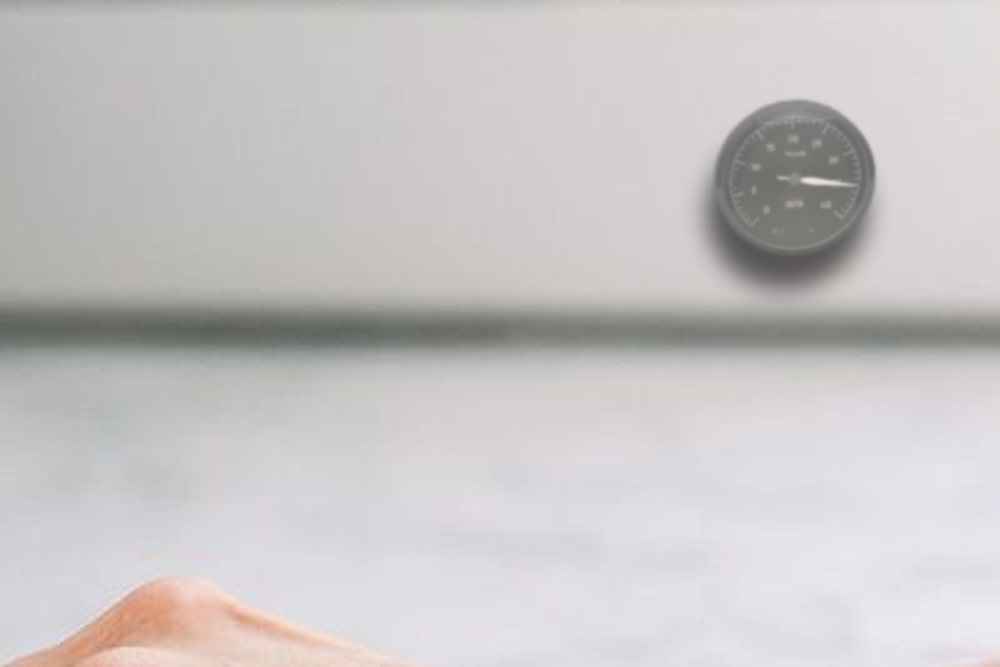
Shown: 35 MPa
